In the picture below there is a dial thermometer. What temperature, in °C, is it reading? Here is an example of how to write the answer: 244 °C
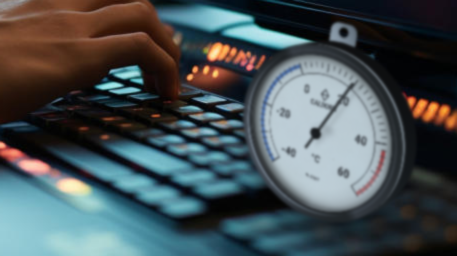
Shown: 20 °C
